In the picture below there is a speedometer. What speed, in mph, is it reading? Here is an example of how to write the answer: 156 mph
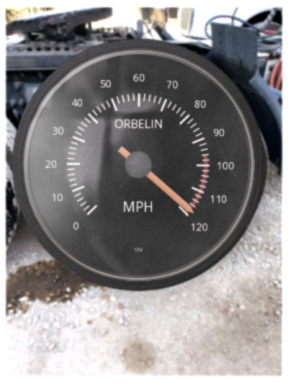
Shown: 118 mph
